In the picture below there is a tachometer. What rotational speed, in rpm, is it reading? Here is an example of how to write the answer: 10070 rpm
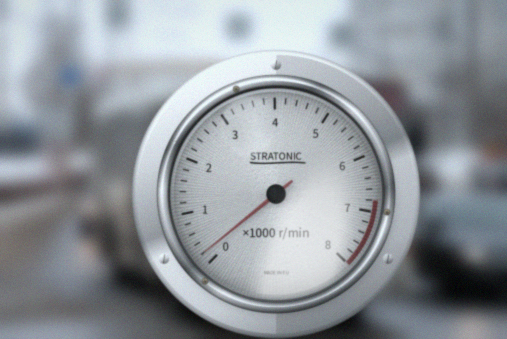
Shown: 200 rpm
